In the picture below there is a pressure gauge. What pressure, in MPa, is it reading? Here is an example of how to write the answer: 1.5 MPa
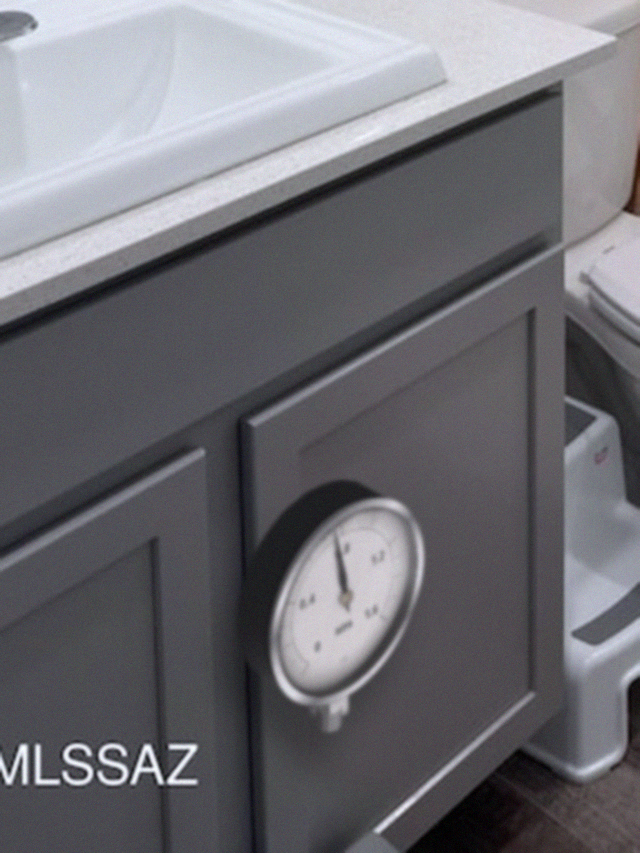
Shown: 0.75 MPa
